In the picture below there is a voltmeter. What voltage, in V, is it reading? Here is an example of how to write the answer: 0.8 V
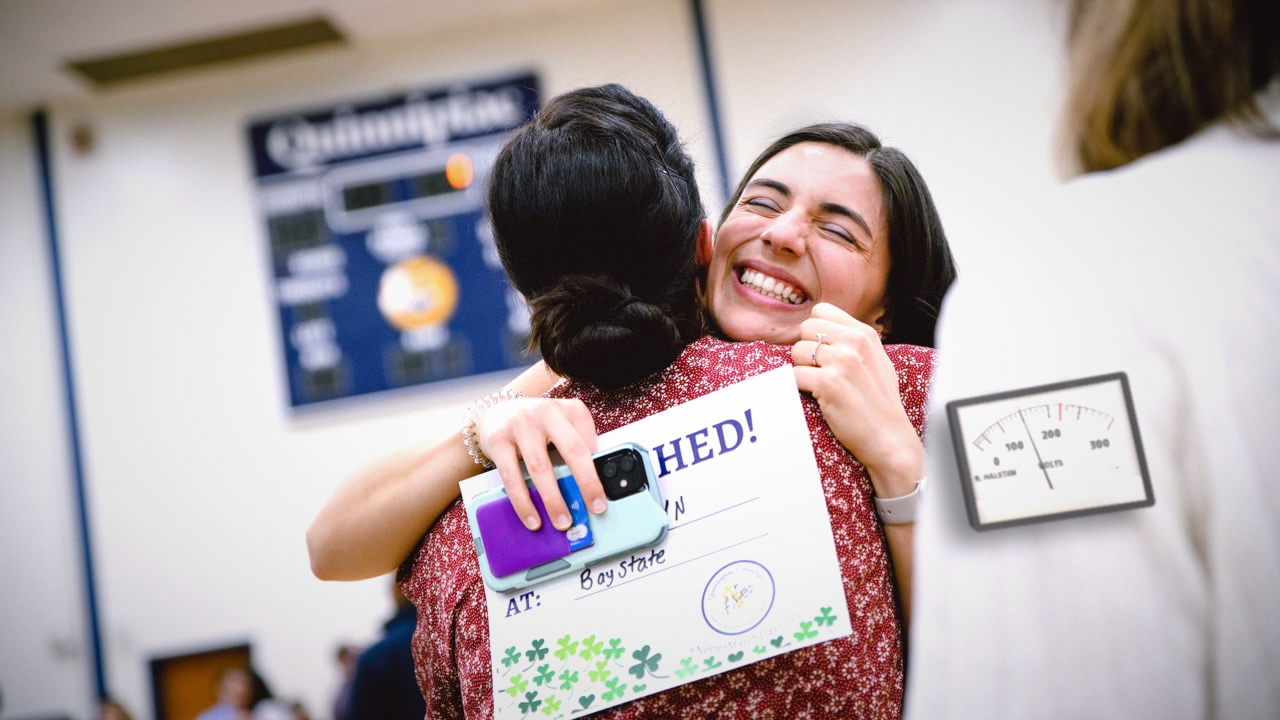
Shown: 150 V
